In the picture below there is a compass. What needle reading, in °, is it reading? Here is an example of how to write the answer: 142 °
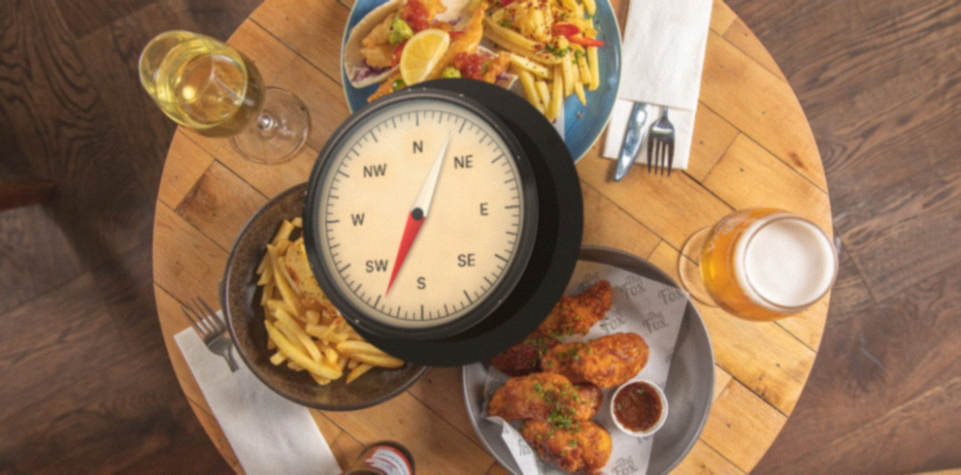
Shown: 205 °
